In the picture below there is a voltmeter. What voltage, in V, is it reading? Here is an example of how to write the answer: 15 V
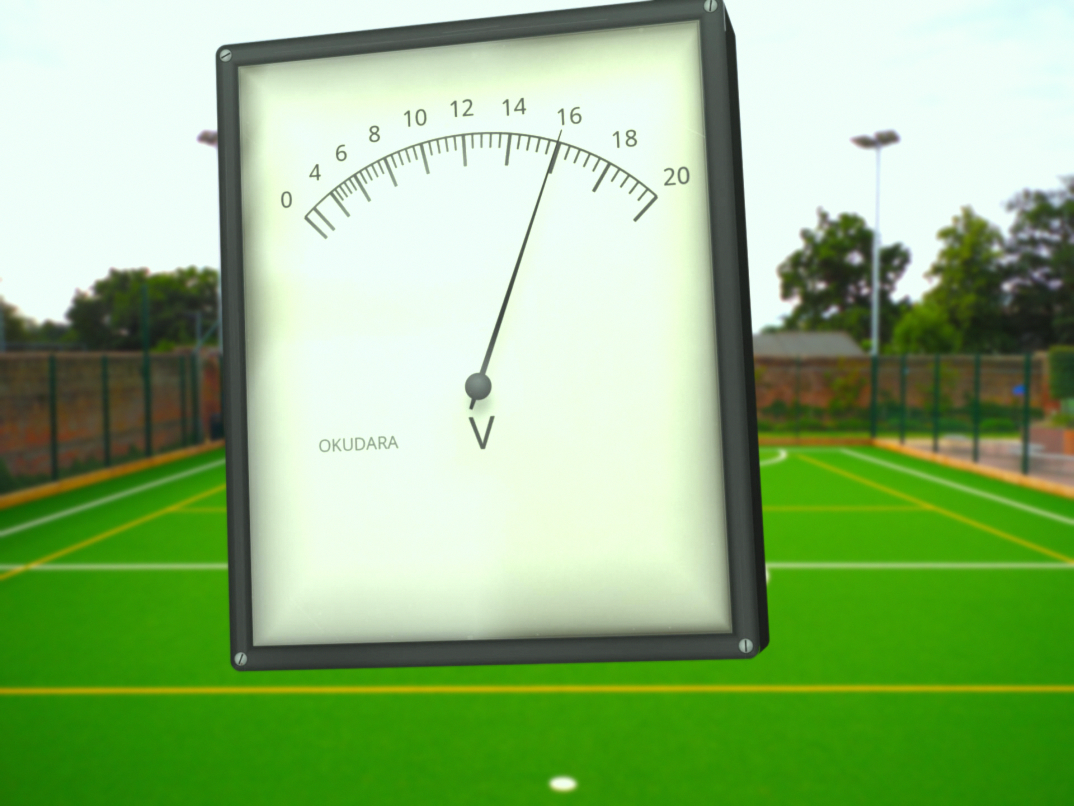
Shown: 16 V
